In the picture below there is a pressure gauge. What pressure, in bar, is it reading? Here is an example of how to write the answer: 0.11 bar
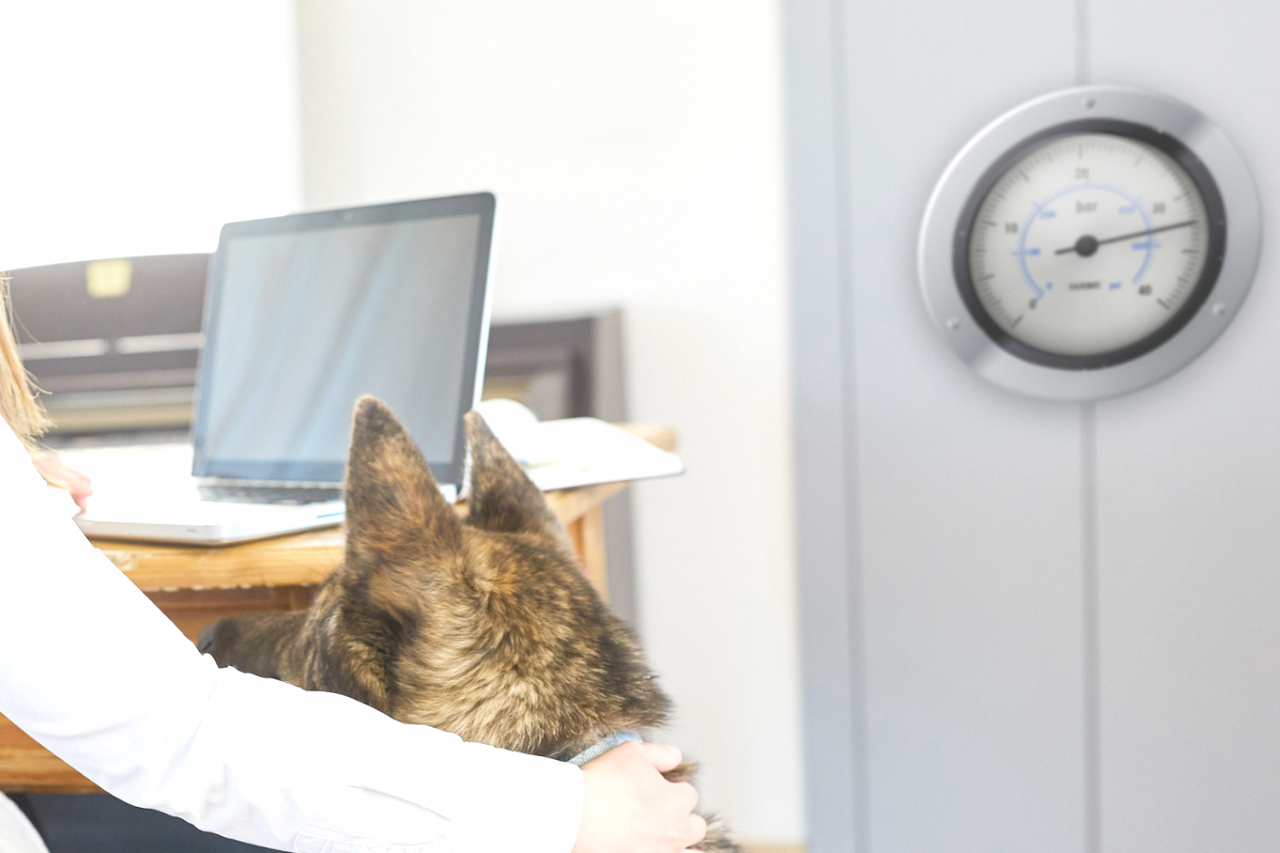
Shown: 32.5 bar
